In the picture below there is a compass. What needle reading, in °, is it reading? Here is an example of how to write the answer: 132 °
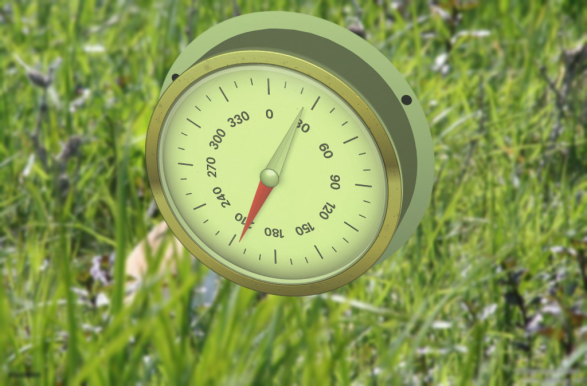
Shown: 205 °
